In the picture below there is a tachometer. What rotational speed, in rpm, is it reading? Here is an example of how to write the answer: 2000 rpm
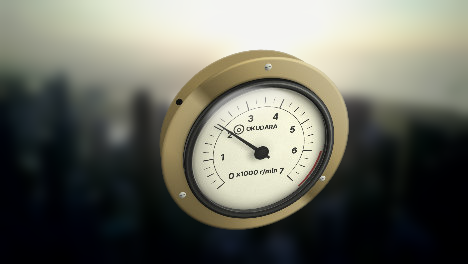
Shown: 2125 rpm
